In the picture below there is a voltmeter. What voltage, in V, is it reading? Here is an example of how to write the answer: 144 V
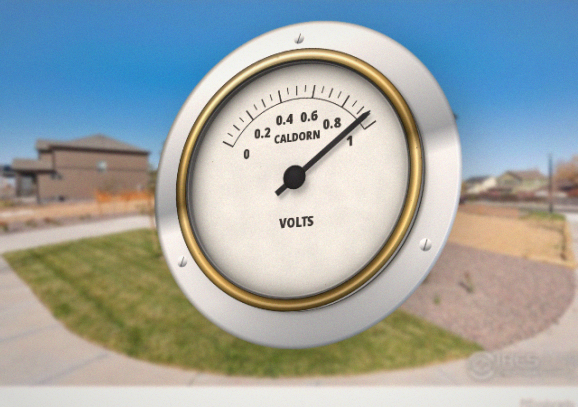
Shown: 0.95 V
